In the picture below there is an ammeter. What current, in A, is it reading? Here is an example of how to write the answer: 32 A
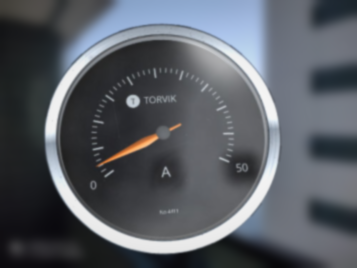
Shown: 2 A
